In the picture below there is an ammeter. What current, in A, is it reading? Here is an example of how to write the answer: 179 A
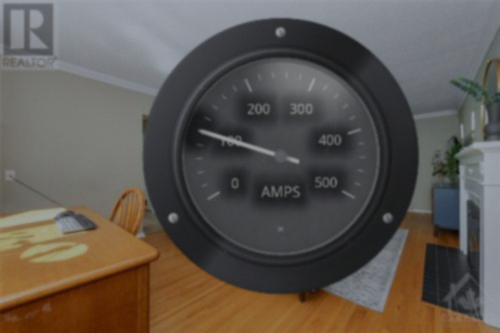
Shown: 100 A
